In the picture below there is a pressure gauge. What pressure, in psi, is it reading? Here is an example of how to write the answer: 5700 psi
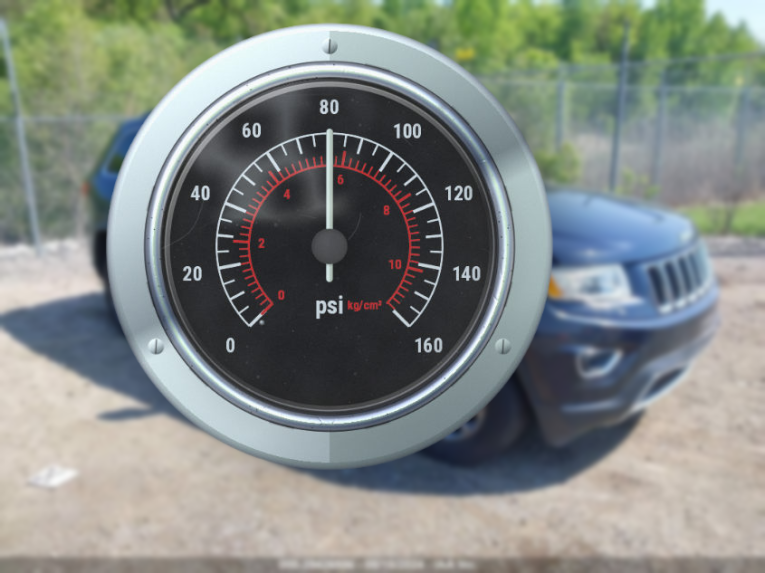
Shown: 80 psi
